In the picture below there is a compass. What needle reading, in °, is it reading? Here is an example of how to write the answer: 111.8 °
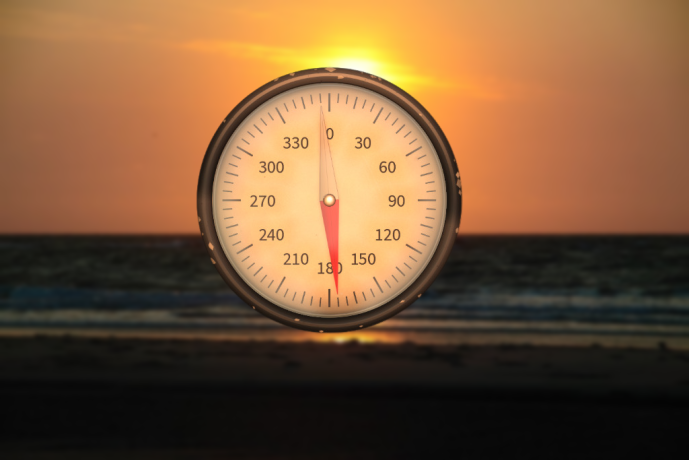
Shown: 175 °
